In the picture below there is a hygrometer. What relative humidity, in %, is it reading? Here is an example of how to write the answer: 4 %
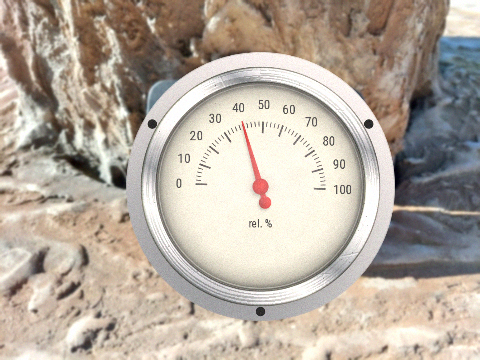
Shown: 40 %
